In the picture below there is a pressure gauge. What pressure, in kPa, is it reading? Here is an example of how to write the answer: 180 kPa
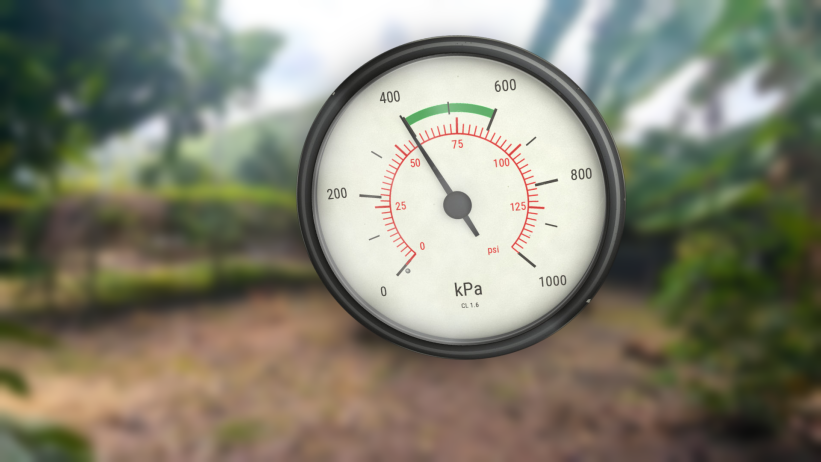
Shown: 400 kPa
